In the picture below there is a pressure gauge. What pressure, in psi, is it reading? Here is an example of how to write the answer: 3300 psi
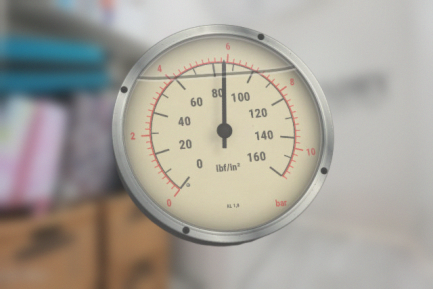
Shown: 85 psi
